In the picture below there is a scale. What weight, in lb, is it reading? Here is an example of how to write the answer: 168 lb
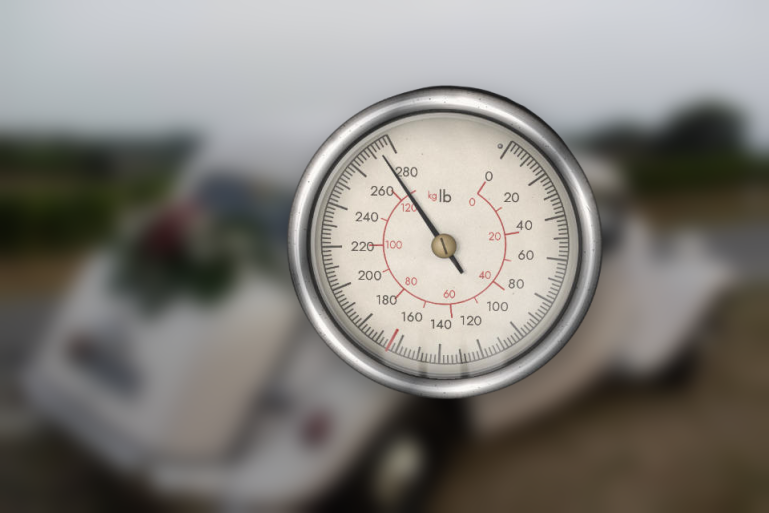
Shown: 274 lb
